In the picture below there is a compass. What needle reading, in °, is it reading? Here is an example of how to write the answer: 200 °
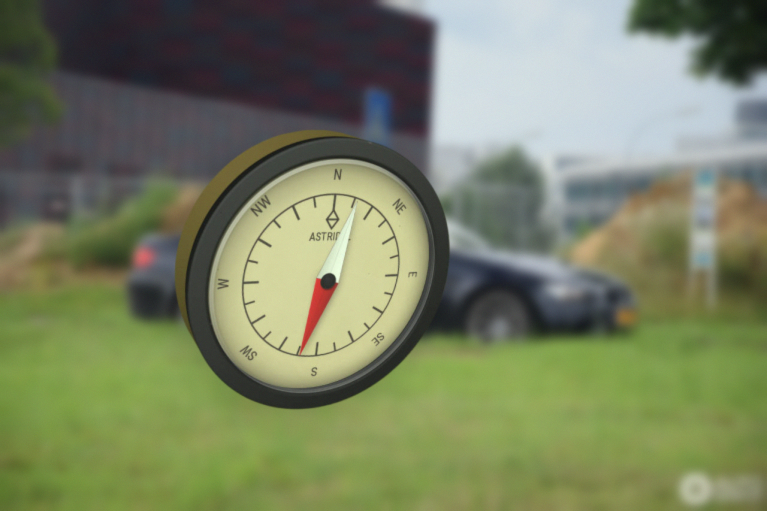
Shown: 195 °
